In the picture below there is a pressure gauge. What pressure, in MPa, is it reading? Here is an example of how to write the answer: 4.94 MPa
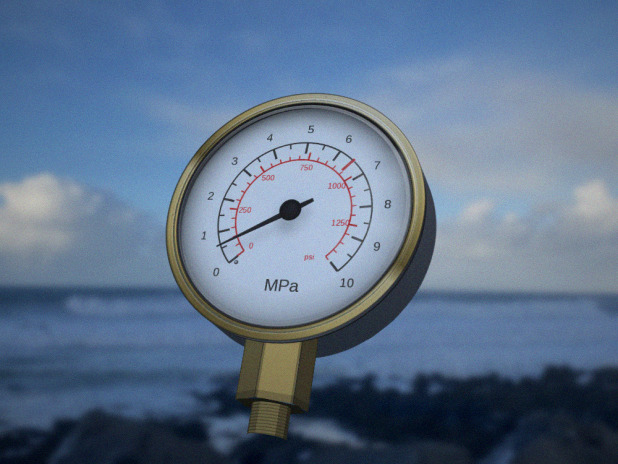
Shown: 0.5 MPa
